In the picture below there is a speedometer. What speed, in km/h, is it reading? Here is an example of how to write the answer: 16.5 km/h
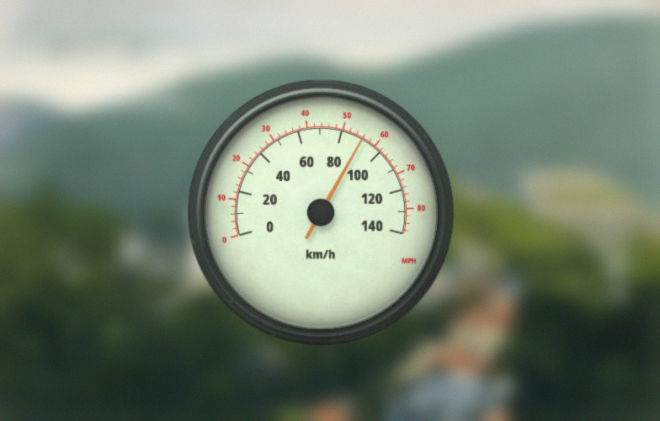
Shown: 90 km/h
